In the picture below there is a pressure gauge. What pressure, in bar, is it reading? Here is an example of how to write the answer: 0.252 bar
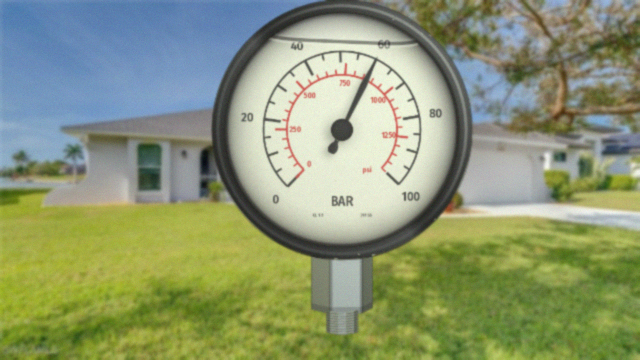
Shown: 60 bar
